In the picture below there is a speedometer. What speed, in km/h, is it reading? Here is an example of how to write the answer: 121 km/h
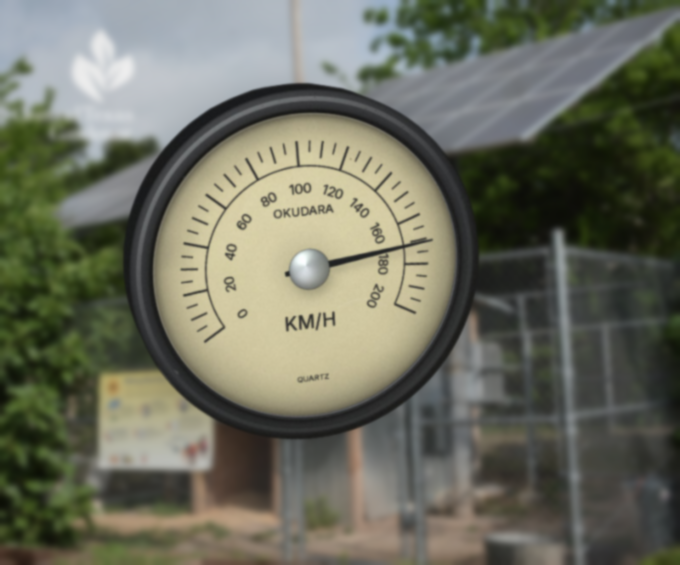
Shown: 170 km/h
